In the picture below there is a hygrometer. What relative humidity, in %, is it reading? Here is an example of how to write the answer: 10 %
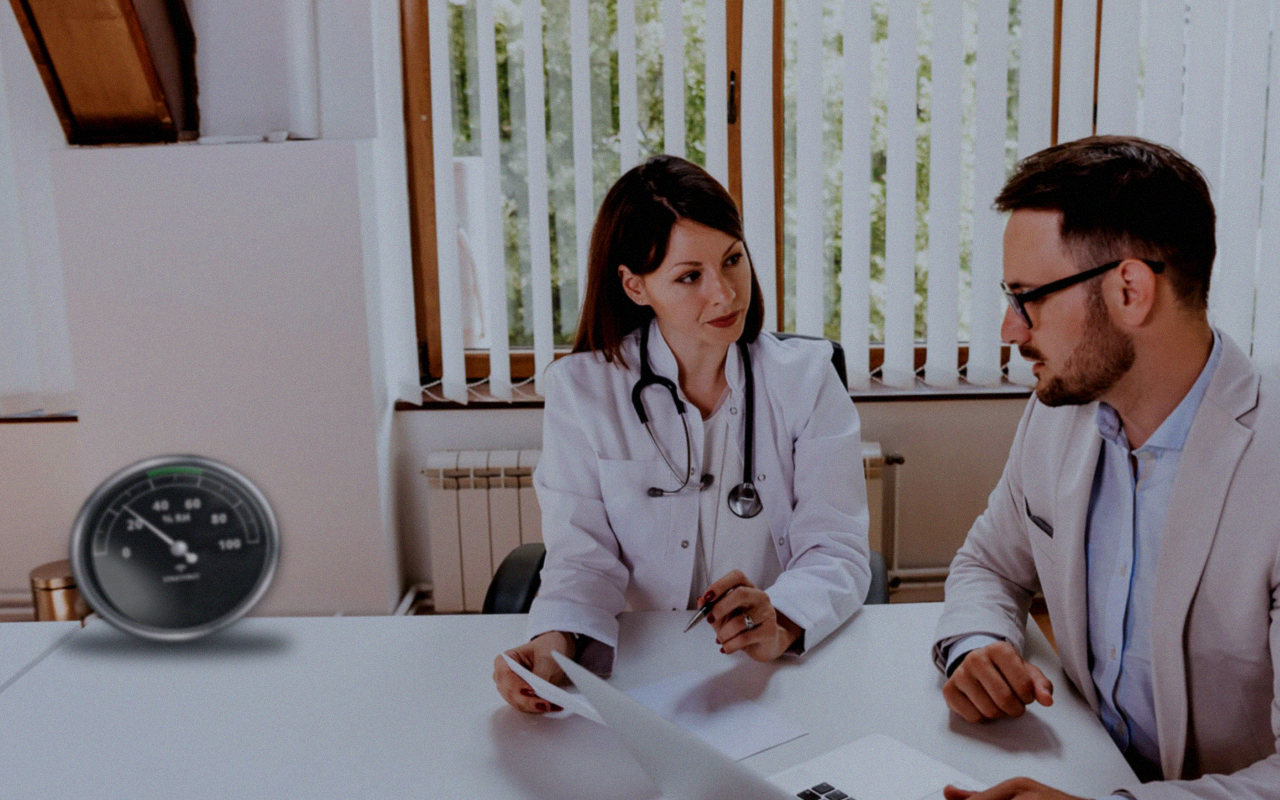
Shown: 25 %
